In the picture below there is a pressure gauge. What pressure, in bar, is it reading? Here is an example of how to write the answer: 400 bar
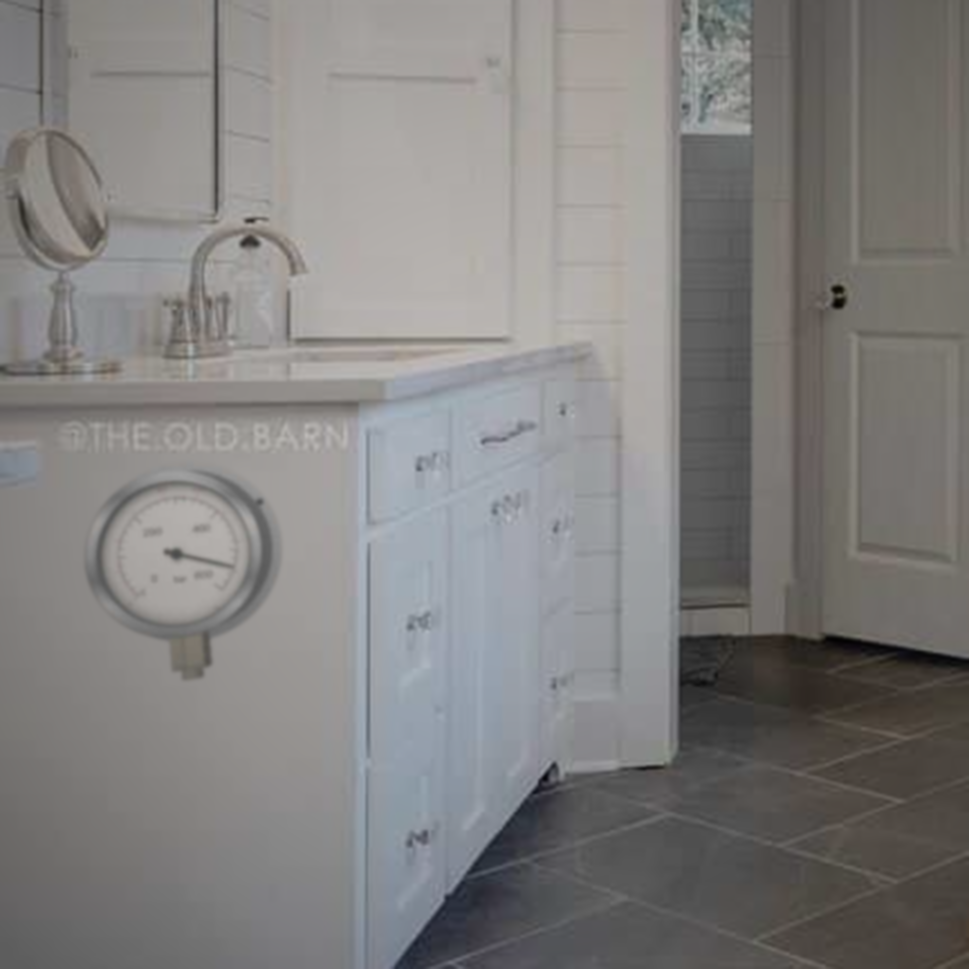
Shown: 540 bar
